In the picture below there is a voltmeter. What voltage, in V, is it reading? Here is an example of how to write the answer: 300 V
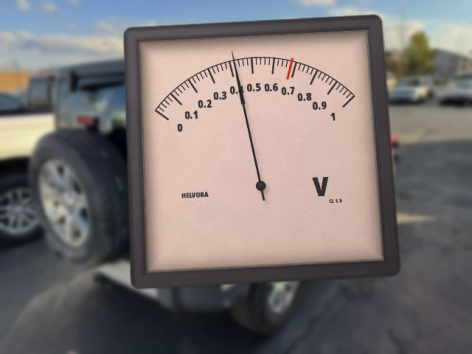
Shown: 0.42 V
